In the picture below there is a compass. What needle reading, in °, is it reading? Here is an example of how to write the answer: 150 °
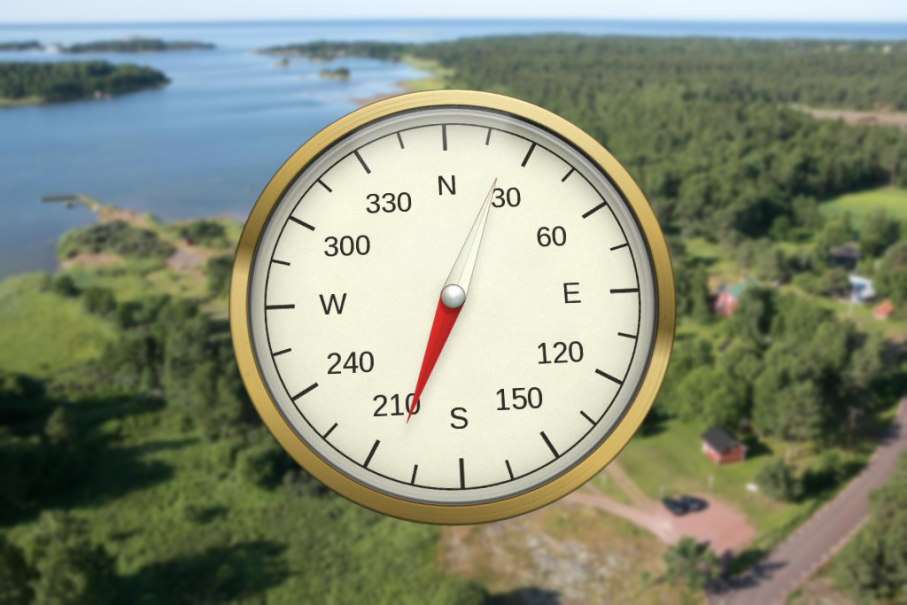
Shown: 202.5 °
